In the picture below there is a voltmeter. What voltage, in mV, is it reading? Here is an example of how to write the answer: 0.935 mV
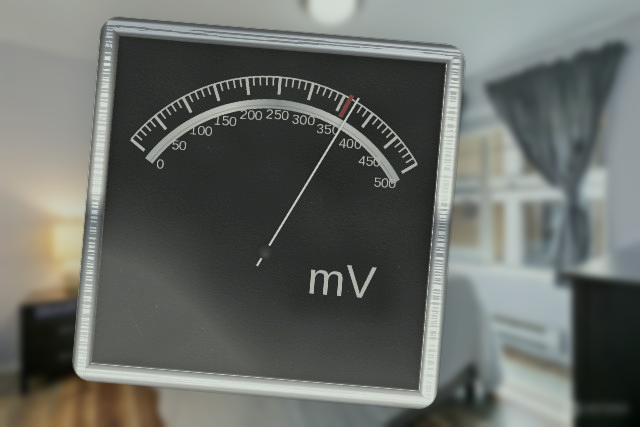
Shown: 370 mV
